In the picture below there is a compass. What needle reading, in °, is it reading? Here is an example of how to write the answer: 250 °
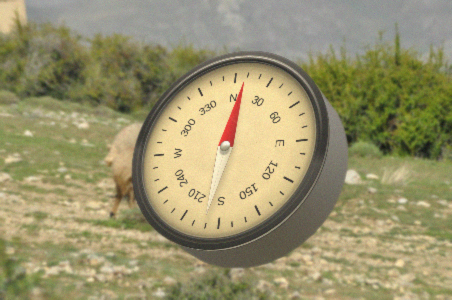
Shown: 10 °
